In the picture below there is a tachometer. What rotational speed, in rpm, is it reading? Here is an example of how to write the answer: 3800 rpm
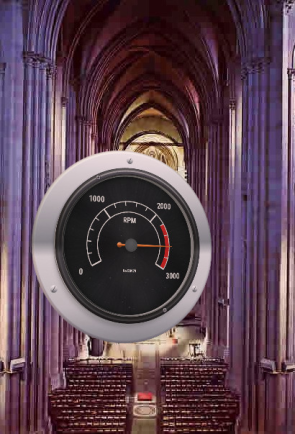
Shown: 2600 rpm
